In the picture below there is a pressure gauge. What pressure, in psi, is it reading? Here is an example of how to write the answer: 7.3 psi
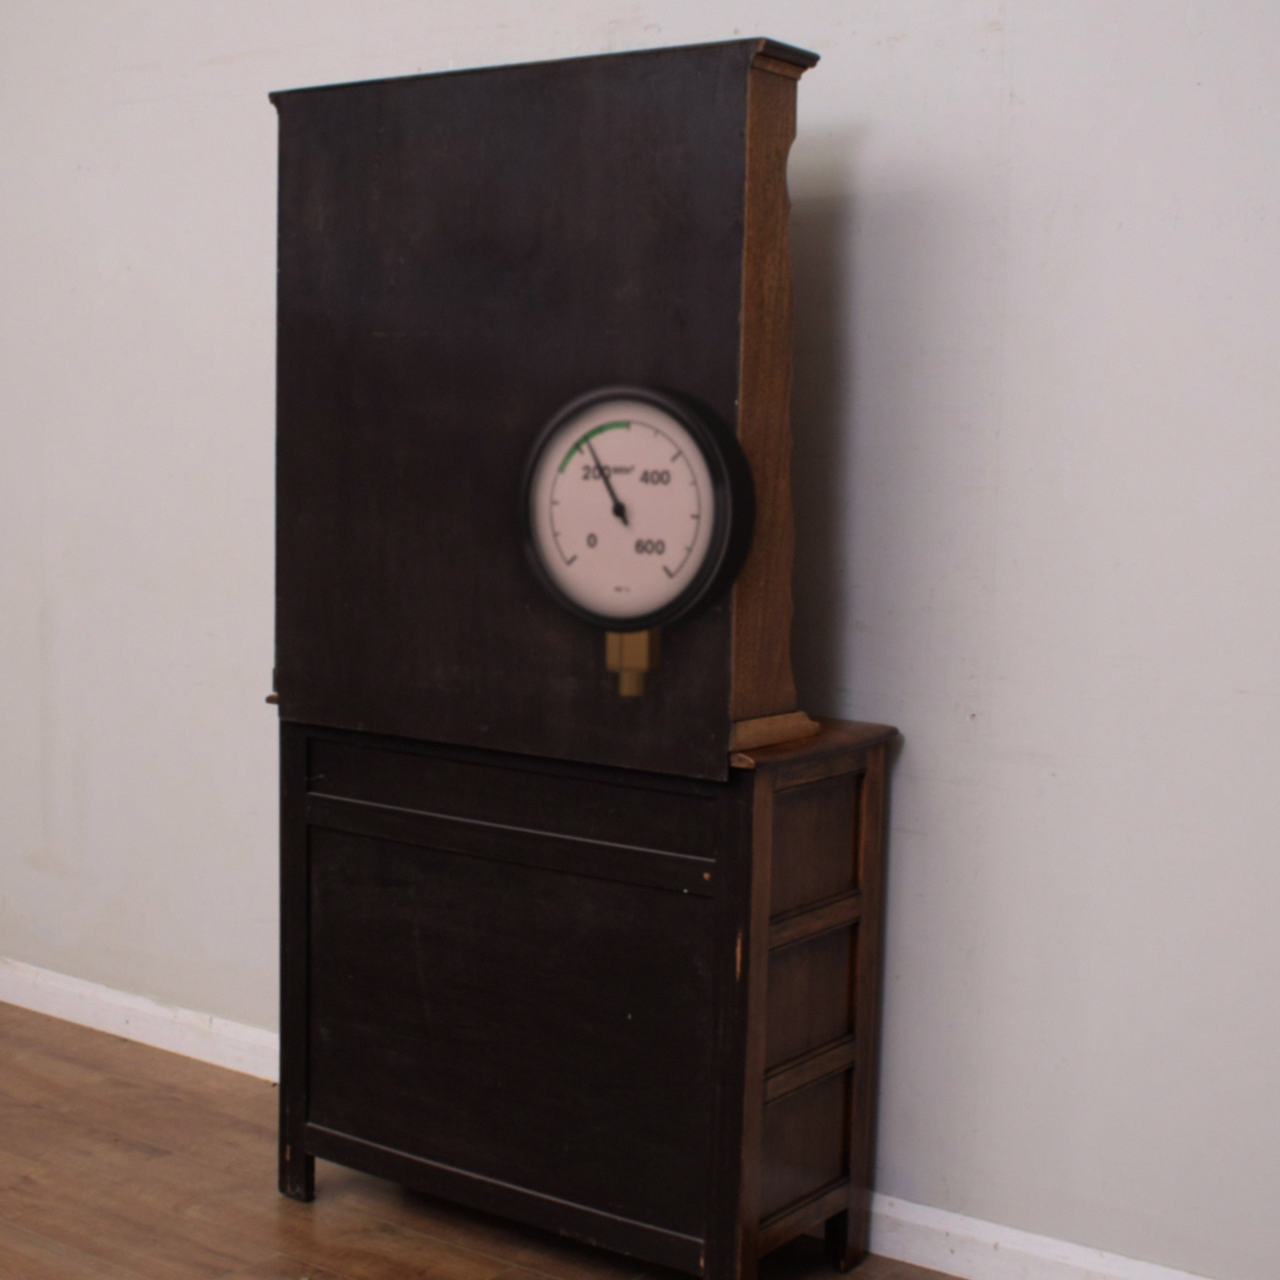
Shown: 225 psi
